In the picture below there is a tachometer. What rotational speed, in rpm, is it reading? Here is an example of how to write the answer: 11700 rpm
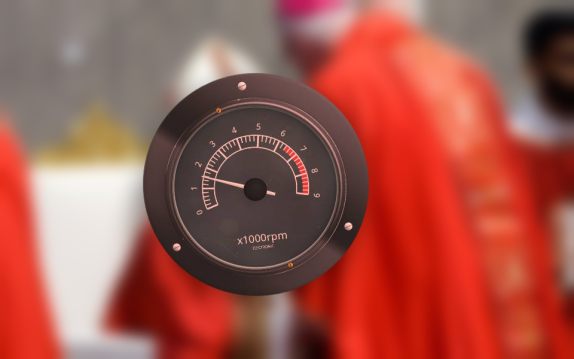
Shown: 1600 rpm
